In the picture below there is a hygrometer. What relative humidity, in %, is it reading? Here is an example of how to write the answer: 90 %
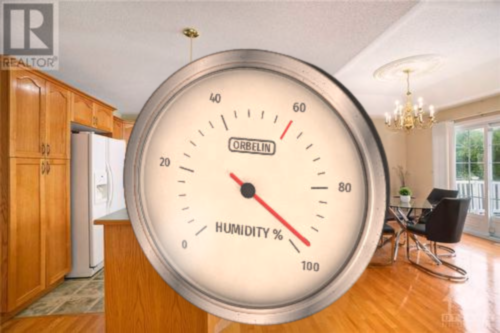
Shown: 96 %
